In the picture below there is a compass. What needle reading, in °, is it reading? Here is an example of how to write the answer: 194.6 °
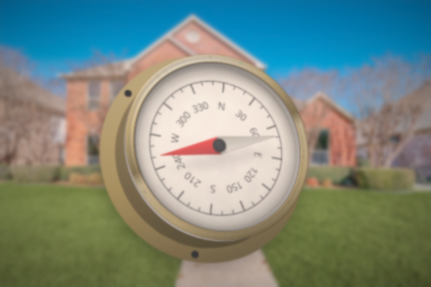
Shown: 250 °
